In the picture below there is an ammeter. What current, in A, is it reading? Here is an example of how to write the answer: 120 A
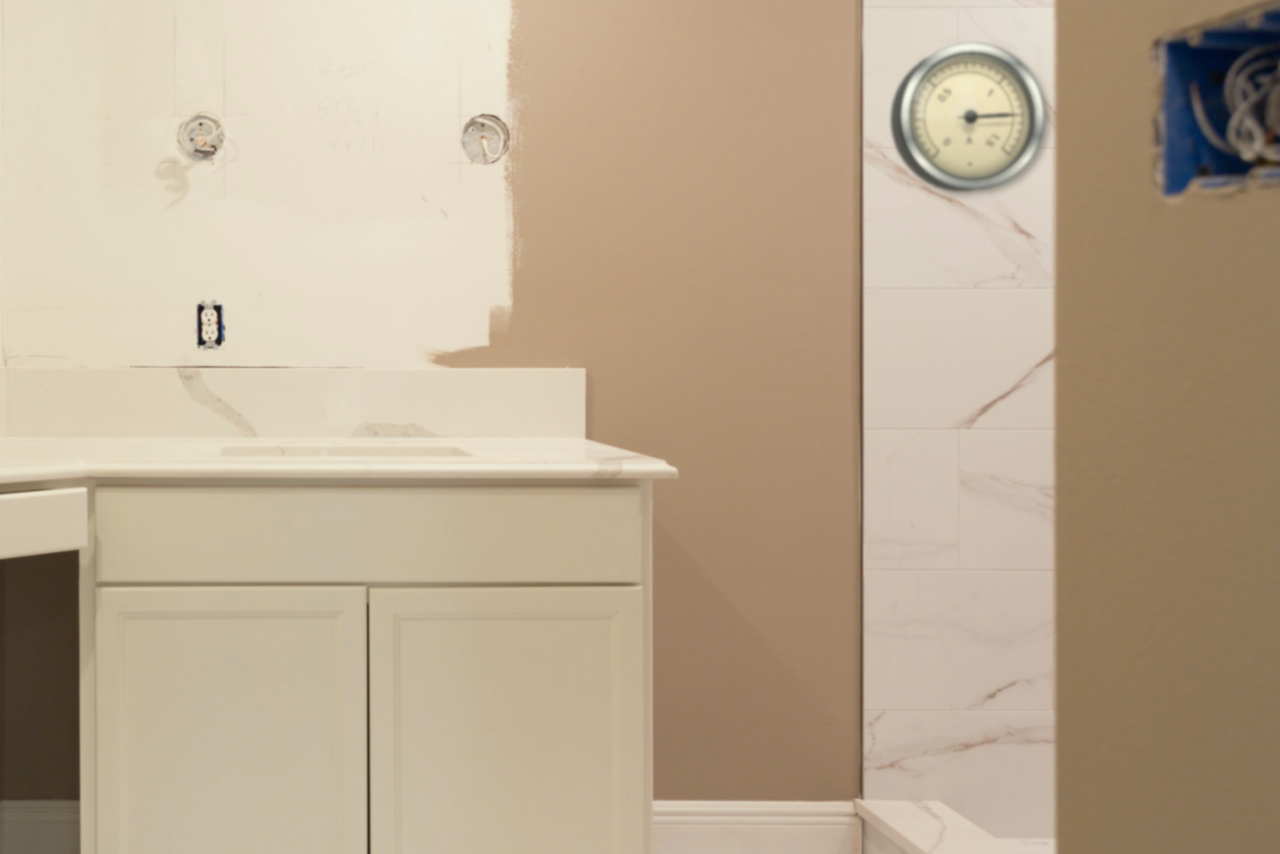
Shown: 1.25 A
